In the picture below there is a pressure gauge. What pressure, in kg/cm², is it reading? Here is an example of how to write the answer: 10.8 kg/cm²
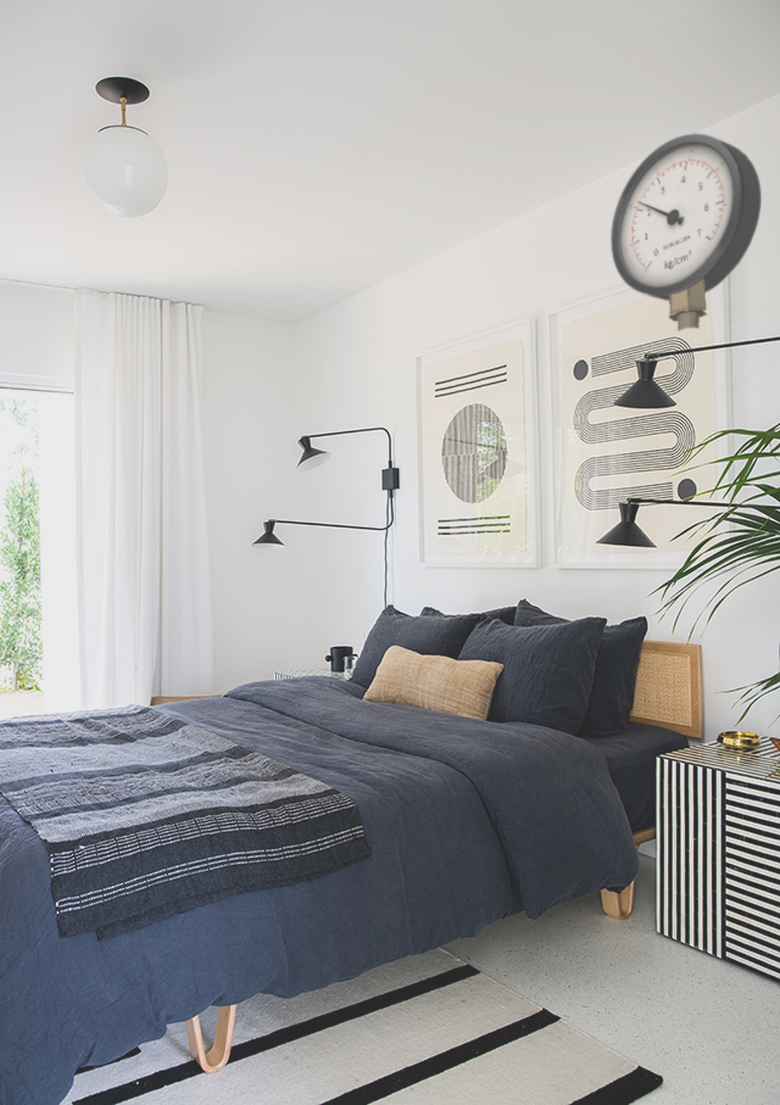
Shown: 2.2 kg/cm²
